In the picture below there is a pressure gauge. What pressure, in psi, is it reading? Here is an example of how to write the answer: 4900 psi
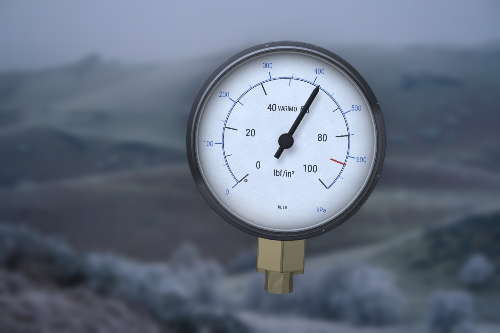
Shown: 60 psi
